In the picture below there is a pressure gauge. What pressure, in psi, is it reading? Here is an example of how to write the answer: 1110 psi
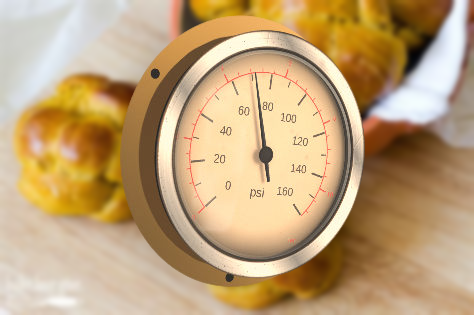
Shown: 70 psi
